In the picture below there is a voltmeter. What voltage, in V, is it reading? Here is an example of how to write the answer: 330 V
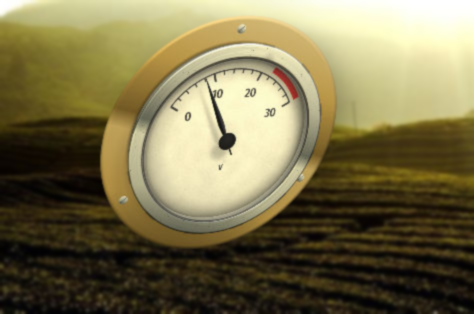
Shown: 8 V
